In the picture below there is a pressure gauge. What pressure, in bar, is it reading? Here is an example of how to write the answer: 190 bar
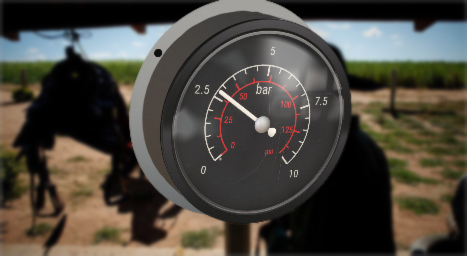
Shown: 2.75 bar
